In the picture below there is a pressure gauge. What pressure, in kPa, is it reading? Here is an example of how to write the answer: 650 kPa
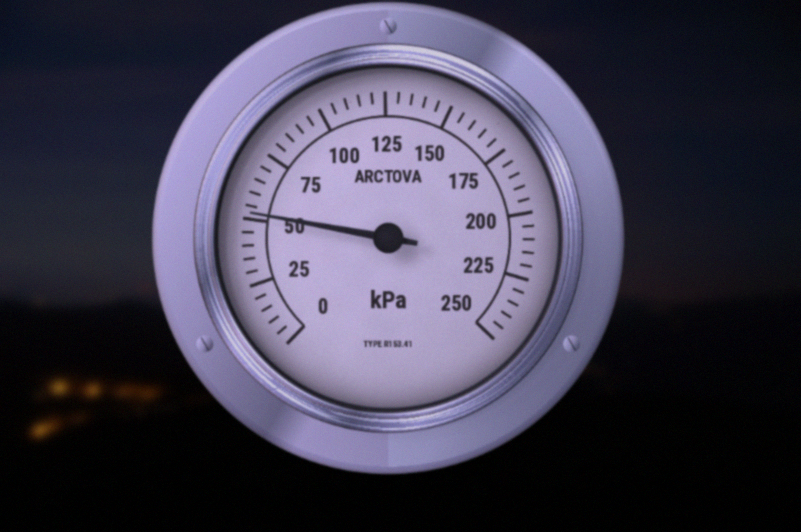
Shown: 52.5 kPa
